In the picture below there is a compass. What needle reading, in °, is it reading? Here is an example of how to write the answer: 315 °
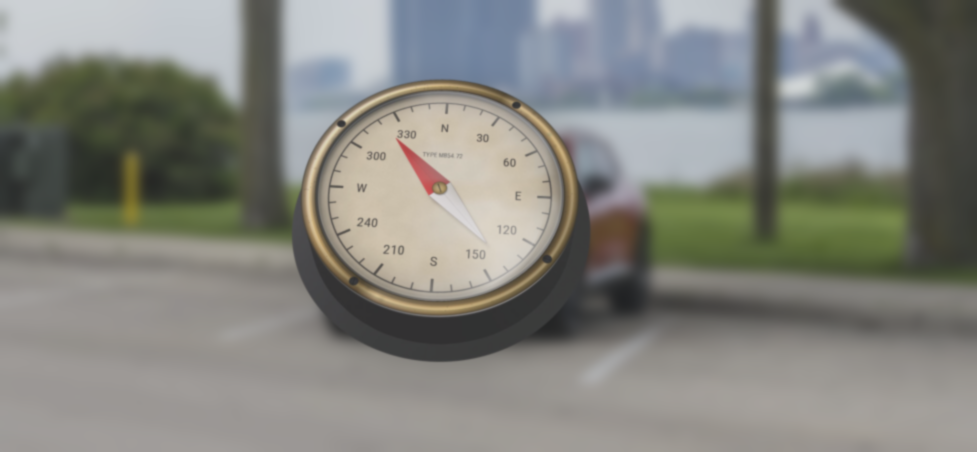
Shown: 320 °
